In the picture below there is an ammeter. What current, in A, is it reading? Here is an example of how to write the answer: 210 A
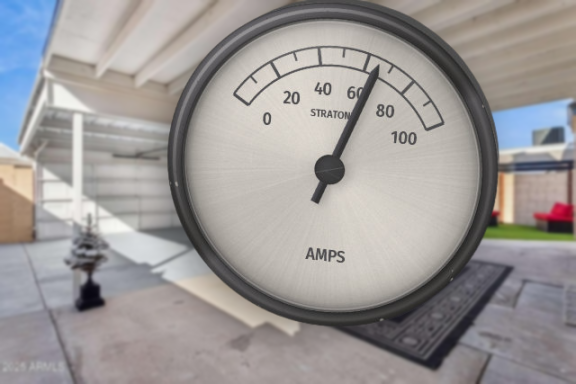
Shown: 65 A
